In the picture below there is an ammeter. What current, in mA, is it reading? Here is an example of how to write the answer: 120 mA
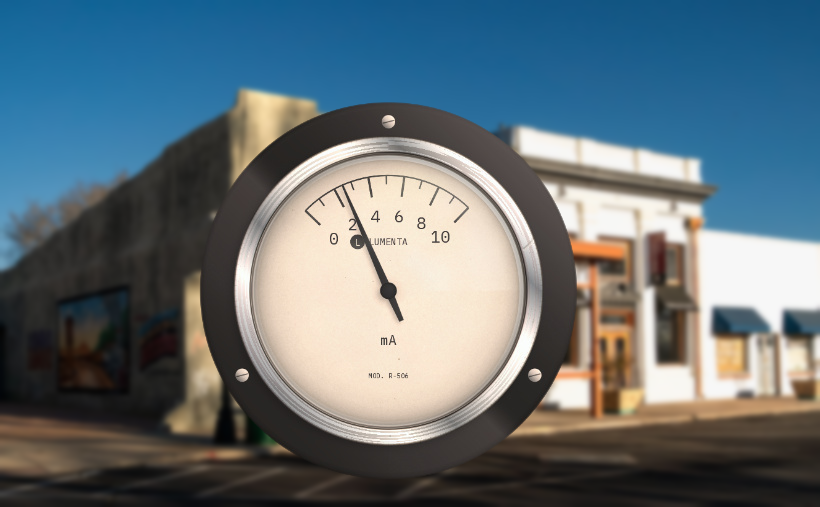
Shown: 2.5 mA
